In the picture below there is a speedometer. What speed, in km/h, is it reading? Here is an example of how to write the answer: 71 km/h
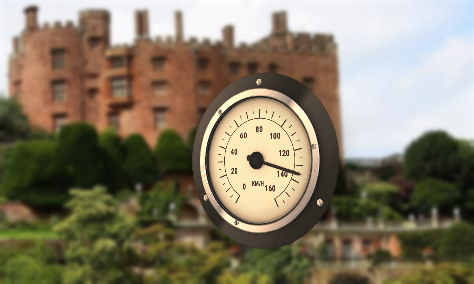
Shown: 135 km/h
